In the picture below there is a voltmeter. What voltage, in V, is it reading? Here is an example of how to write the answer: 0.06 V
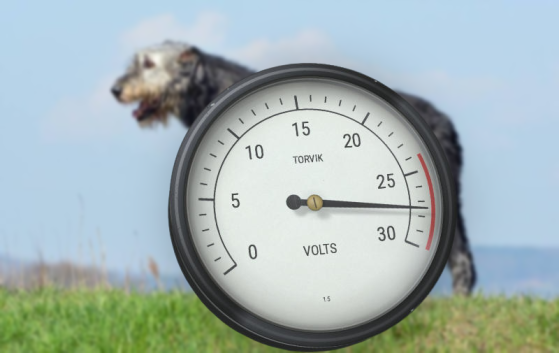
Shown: 27.5 V
